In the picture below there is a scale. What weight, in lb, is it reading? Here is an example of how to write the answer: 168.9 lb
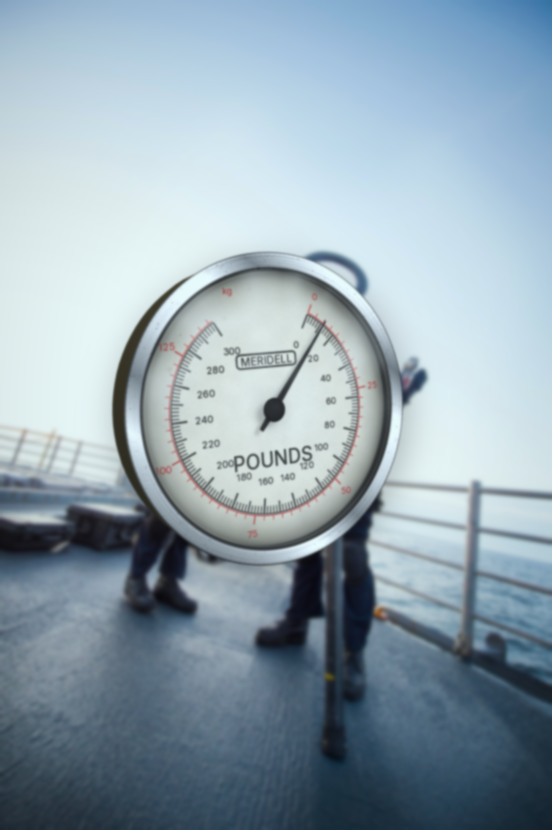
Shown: 10 lb
